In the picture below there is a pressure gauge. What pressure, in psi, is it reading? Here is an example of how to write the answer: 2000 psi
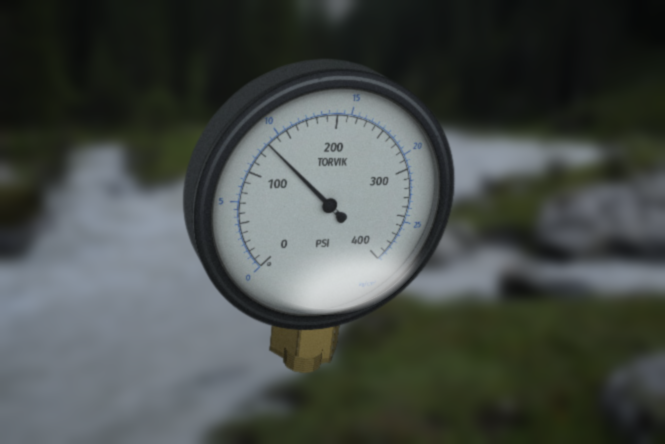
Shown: 130 psi
